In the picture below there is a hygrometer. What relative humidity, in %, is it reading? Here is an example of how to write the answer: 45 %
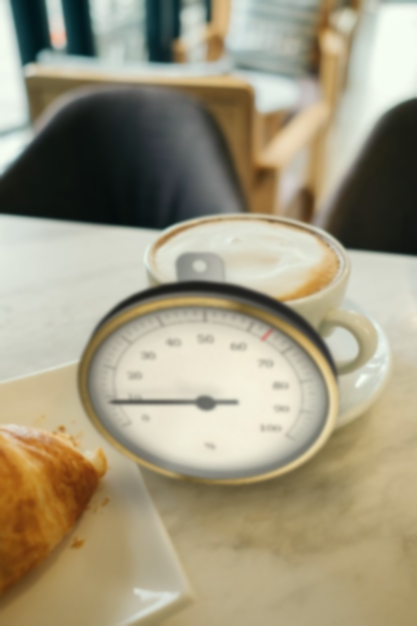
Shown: 10 %
